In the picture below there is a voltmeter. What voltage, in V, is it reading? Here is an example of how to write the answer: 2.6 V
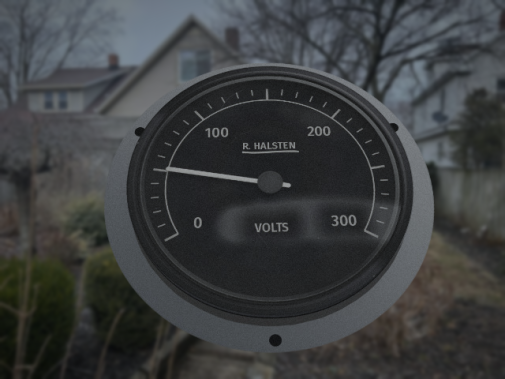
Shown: 50 V
